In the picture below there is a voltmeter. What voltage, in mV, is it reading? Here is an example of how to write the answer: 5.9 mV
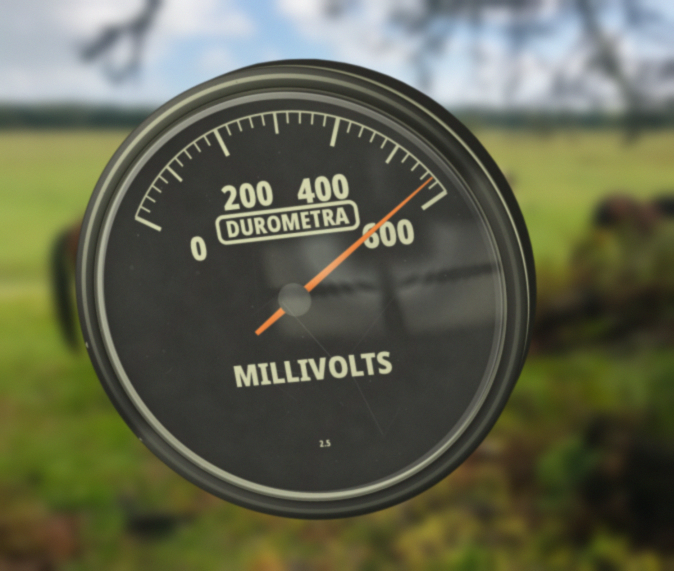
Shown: 570 mV
